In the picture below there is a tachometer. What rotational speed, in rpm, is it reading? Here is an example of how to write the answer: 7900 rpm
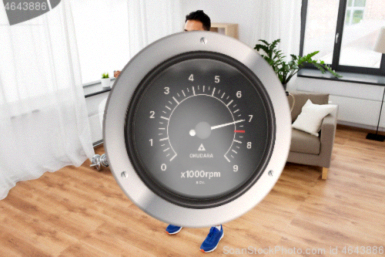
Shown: 7000 rpm
